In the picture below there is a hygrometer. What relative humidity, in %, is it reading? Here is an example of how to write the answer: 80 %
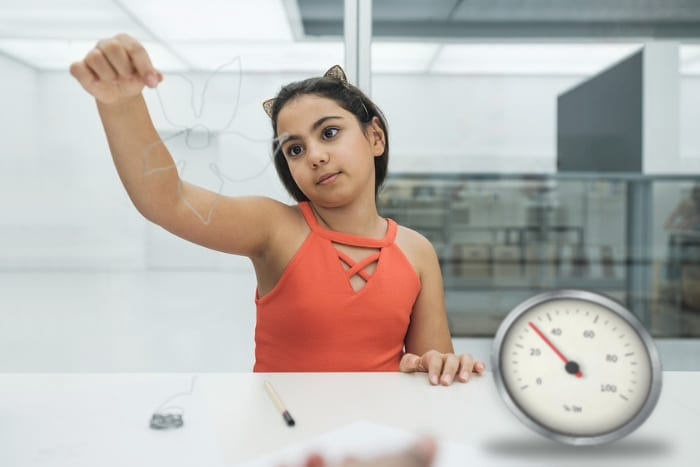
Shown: 32 %
